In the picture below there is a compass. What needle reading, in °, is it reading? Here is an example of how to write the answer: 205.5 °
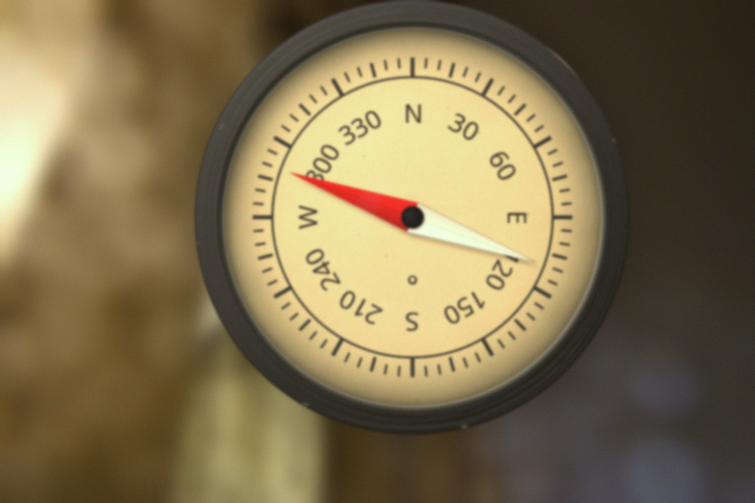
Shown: 290 °
